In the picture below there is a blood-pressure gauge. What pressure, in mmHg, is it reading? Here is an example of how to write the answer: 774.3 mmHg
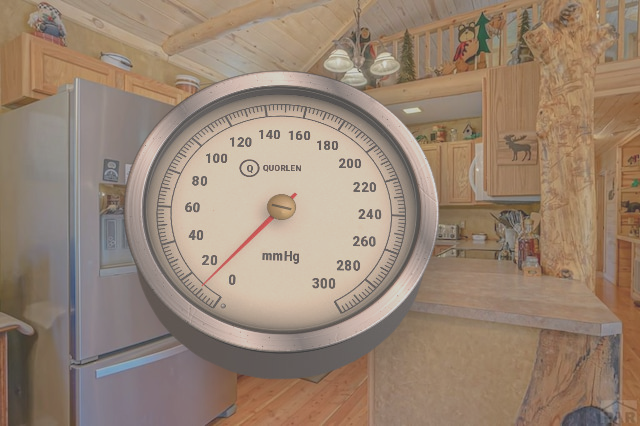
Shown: 10 mmHg
